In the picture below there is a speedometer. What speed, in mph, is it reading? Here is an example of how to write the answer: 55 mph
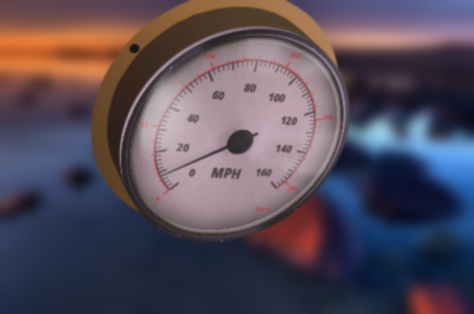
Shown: 10 mph
